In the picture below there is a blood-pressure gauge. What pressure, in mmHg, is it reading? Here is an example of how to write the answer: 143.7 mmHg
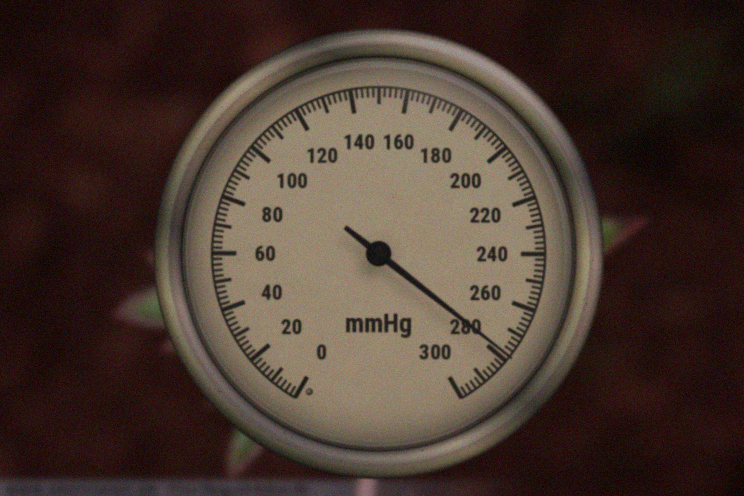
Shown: 278 mmHg
